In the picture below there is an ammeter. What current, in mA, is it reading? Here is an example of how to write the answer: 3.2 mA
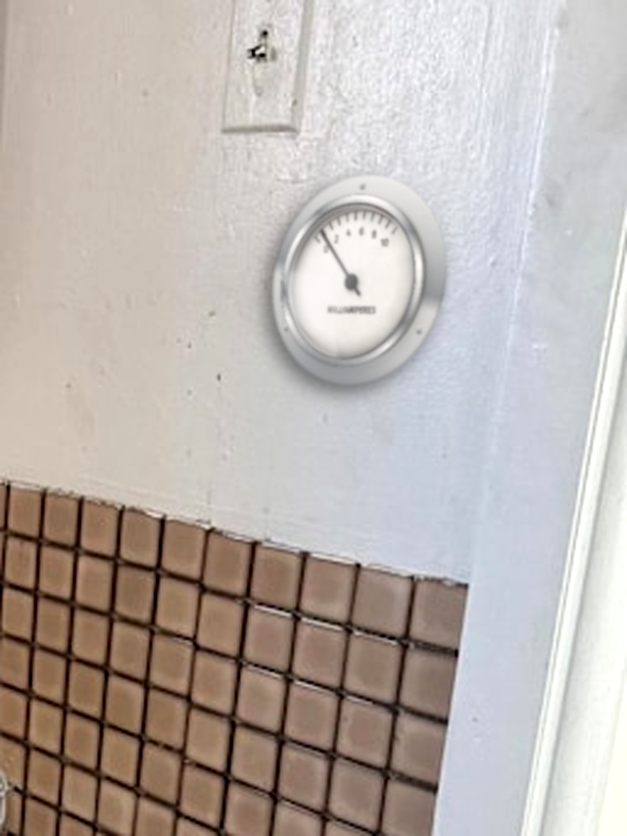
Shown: 1 mA
